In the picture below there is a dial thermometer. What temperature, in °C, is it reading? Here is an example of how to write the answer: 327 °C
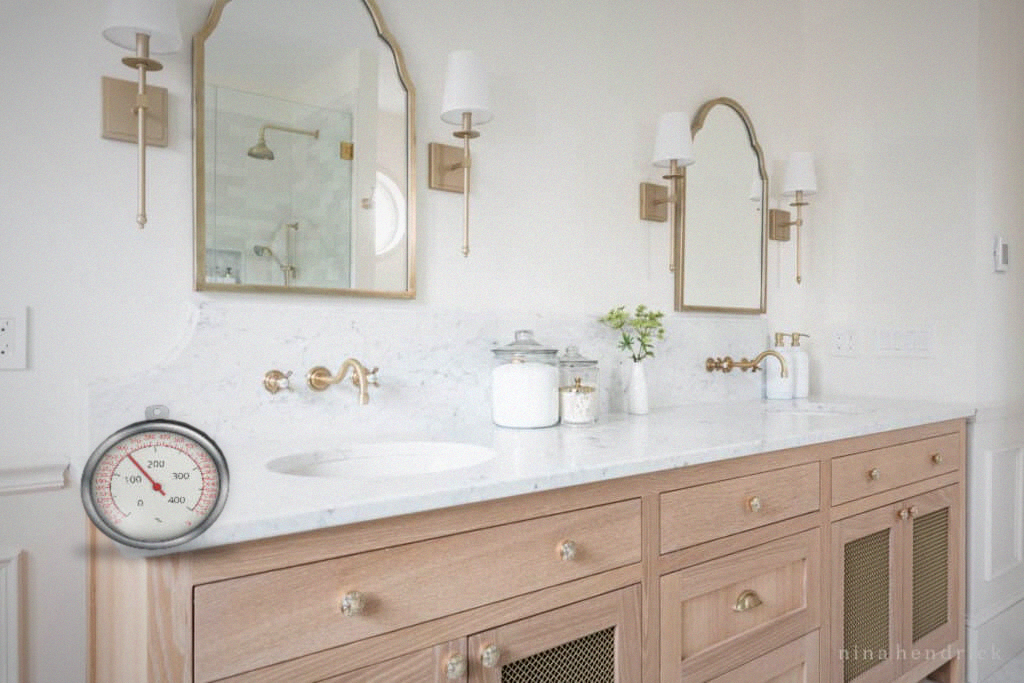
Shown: 150 °C
